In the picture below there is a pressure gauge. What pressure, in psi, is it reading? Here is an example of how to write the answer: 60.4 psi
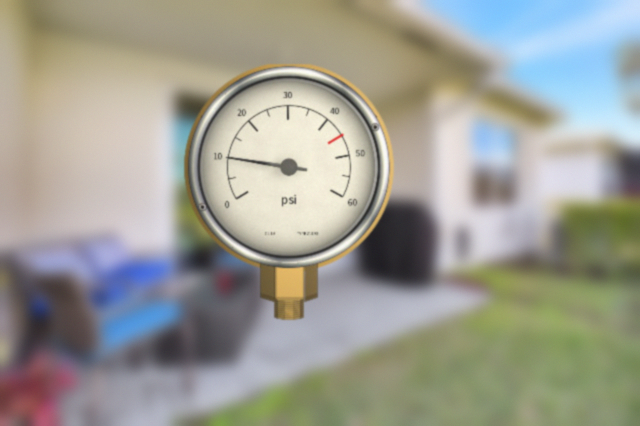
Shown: 10 psi
